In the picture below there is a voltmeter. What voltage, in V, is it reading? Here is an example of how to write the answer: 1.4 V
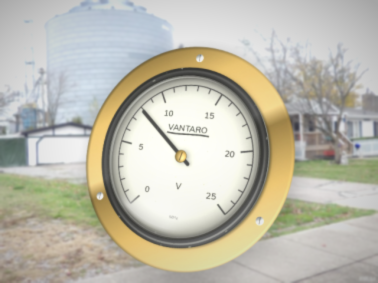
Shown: 8 V
